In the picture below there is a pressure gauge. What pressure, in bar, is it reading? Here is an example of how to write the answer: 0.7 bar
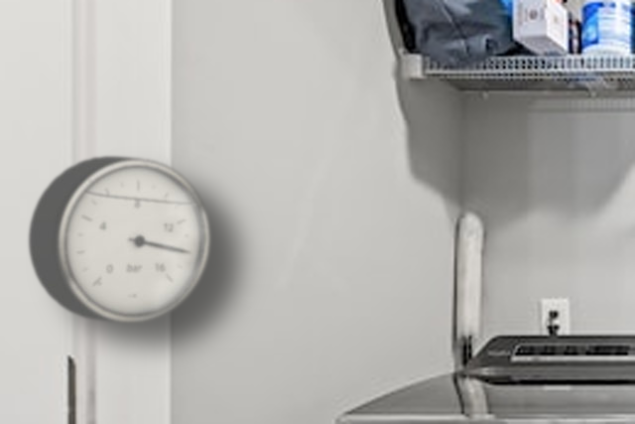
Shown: 14 bar
